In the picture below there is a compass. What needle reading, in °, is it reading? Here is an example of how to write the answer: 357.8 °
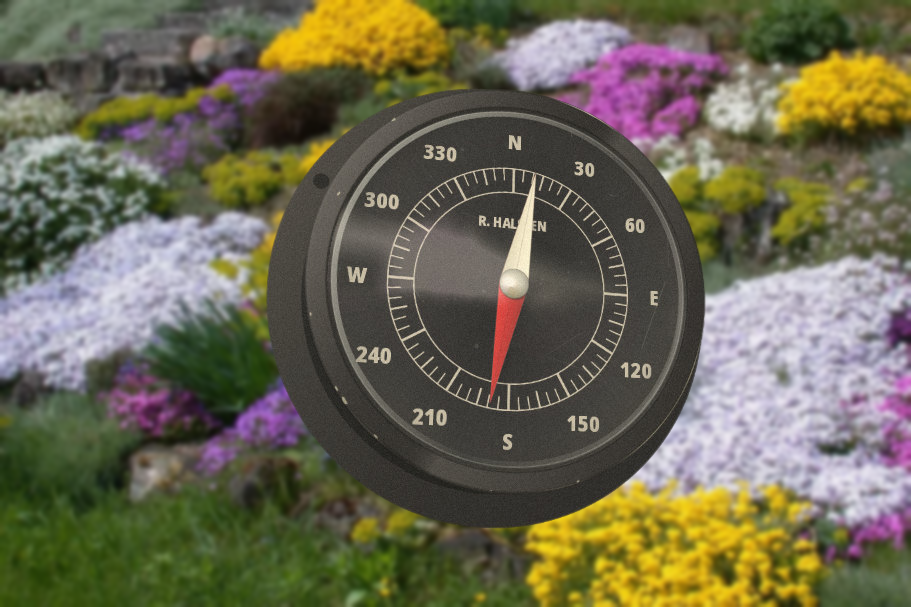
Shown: 190 °
